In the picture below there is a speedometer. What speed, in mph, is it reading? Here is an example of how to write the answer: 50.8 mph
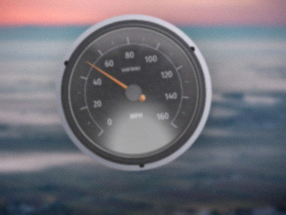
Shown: 50 mph
